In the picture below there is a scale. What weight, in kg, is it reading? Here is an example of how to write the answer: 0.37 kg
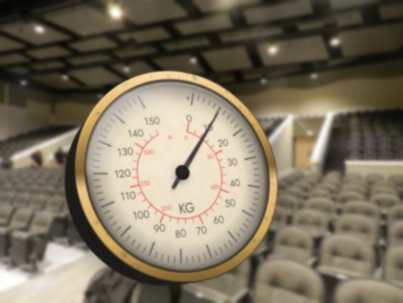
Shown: 10 kg
